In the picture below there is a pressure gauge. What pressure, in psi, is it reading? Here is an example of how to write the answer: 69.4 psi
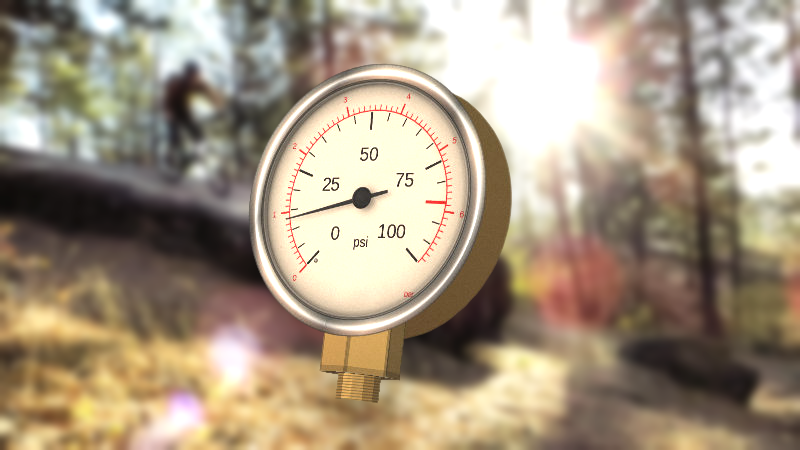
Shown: 12.5 psi
